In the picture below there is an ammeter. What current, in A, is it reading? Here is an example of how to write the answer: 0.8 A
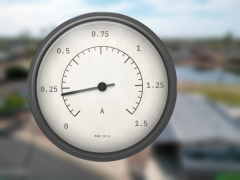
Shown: 0.2 A
